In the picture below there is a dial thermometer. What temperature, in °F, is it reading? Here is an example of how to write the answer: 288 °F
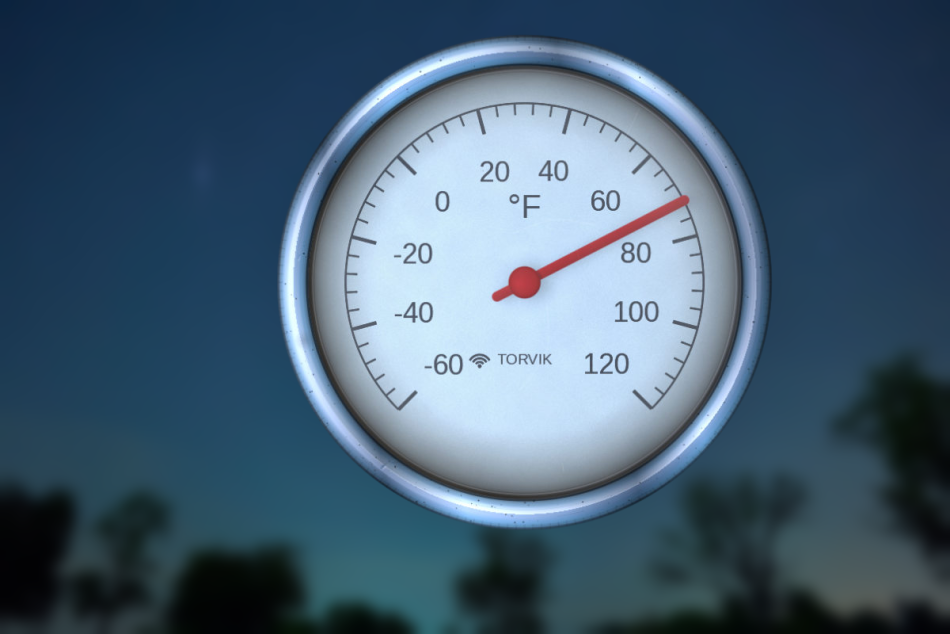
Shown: 72 °F
